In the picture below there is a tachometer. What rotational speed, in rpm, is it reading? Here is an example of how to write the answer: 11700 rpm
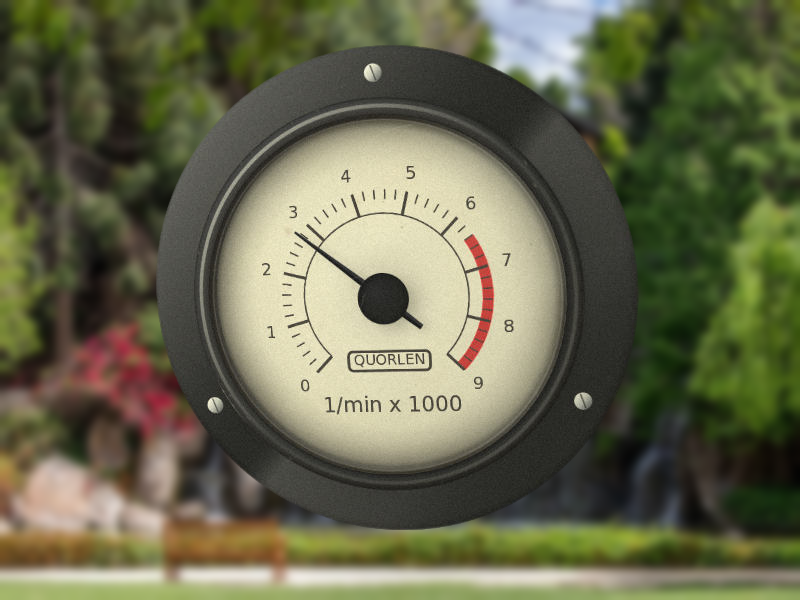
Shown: 2800 rpm
